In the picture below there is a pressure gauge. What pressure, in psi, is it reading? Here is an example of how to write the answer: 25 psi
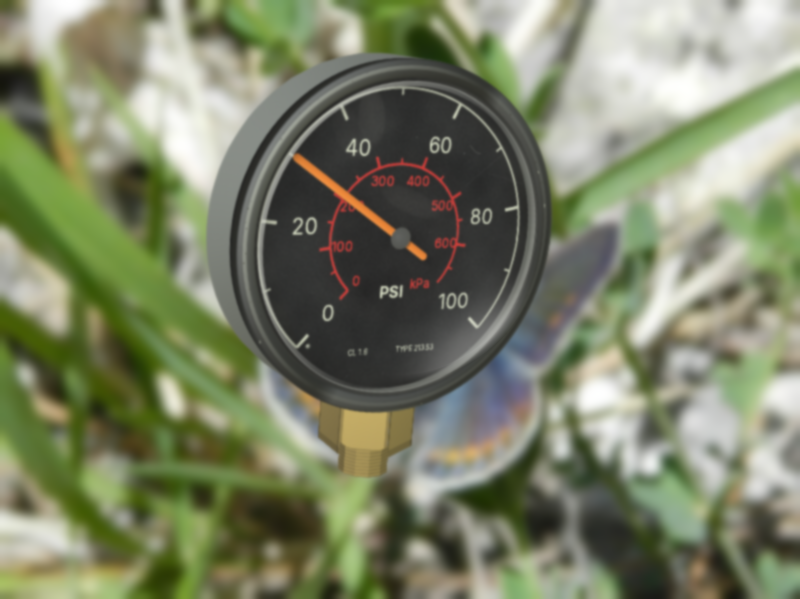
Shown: 30 psi
